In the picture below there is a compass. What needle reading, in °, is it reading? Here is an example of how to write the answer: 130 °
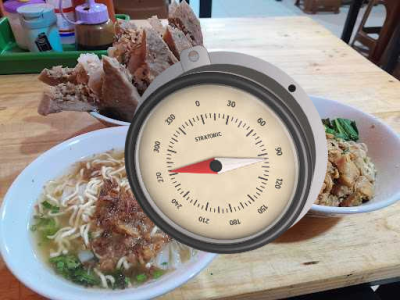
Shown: 275 °
